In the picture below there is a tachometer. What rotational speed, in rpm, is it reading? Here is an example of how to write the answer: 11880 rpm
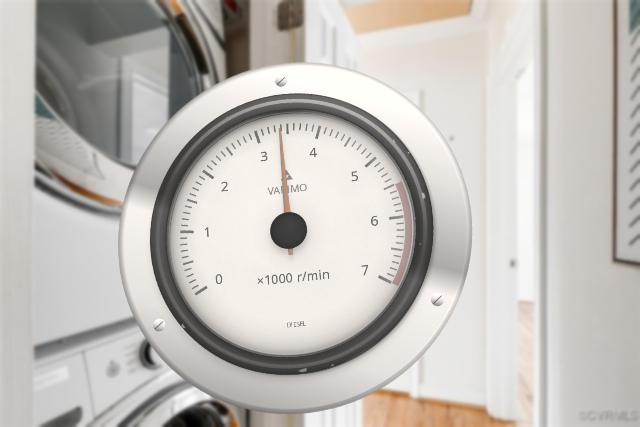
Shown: 3400 rpm
